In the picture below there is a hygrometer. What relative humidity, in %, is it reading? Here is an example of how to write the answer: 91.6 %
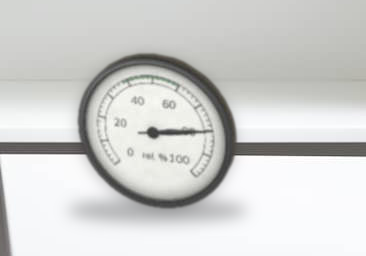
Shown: 80 %
